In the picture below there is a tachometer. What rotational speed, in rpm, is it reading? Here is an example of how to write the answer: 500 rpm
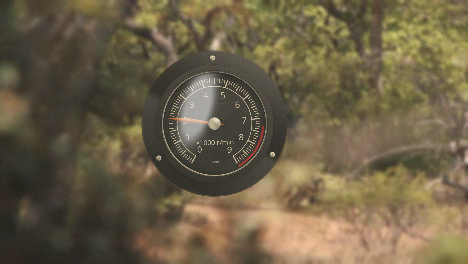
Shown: 2000 rpm
